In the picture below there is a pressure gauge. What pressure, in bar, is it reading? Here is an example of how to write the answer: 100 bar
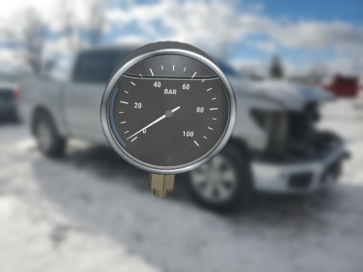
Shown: 2.5 bar
